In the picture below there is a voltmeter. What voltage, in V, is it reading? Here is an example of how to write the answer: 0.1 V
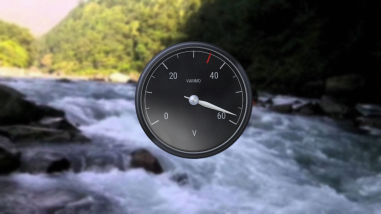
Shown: 57.5 V
